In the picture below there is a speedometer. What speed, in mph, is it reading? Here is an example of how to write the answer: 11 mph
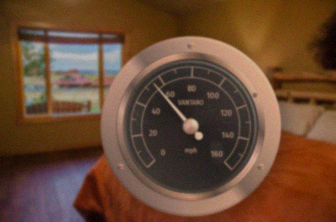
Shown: 55 mph
